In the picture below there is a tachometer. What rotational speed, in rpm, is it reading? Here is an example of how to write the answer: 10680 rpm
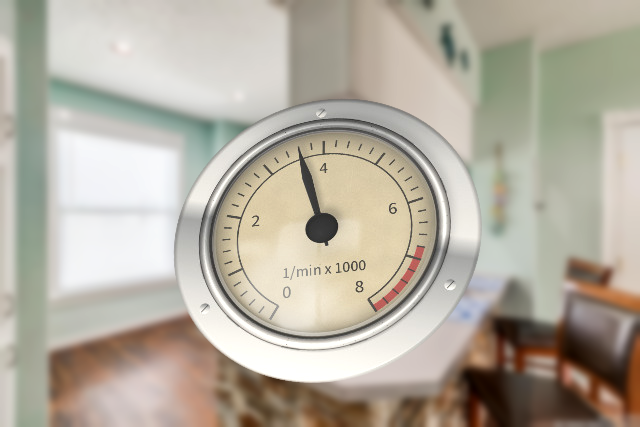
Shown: 3600 rpm
